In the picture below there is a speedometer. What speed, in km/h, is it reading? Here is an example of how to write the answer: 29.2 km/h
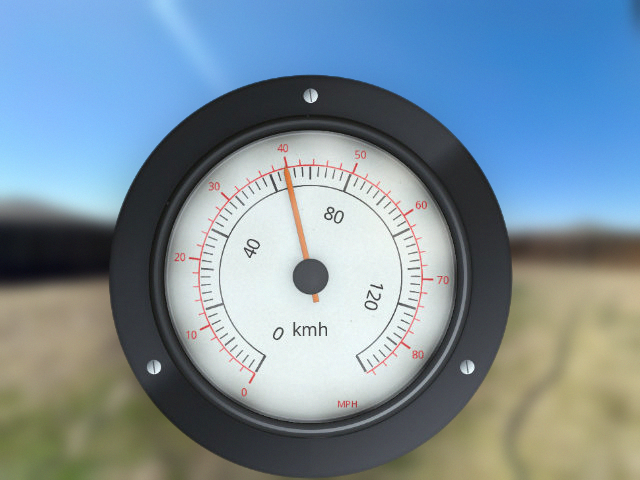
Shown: 64 km/h
